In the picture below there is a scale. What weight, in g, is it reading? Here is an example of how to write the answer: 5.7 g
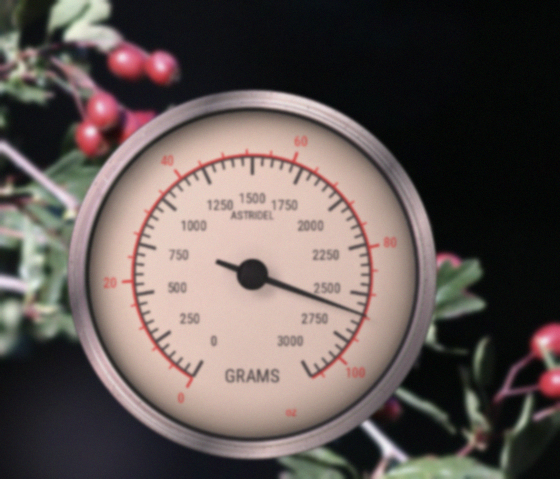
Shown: 2600 g
